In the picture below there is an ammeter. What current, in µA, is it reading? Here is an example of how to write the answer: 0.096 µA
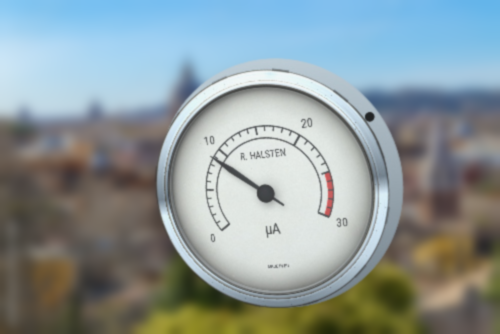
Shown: 9 µA
